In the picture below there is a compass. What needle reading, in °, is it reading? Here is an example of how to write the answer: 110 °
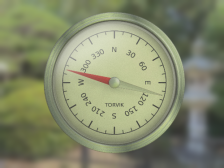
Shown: 285 °
